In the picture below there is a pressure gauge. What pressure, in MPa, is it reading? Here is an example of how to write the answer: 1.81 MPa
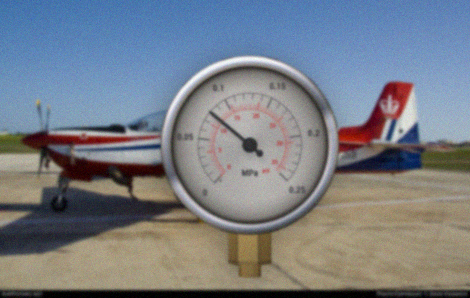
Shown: 0.08 MPa
